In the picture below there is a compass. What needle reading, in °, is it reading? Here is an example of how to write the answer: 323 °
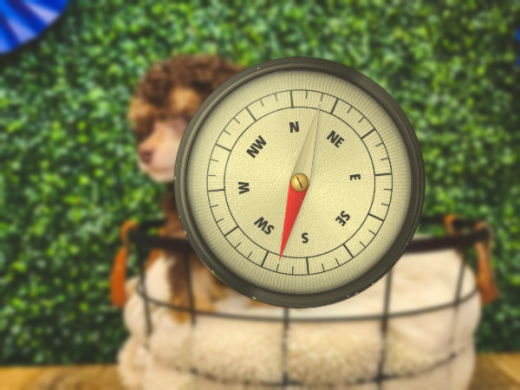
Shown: 200 °
